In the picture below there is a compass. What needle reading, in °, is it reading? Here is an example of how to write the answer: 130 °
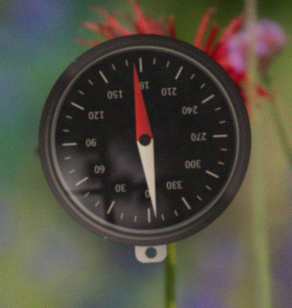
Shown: 175 °
